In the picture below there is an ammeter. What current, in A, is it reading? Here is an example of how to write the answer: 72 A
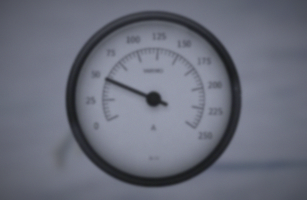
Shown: 50 A
